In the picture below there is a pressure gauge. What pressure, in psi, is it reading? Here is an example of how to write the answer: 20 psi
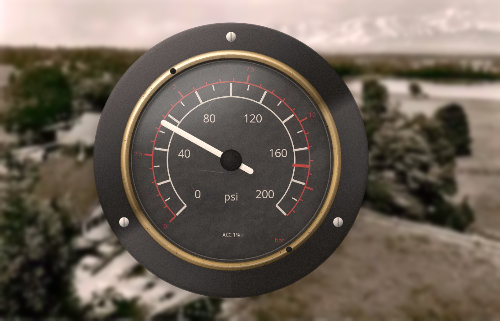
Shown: 55 psi
